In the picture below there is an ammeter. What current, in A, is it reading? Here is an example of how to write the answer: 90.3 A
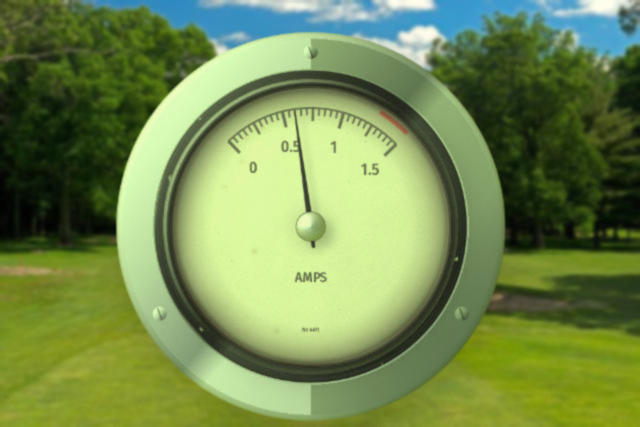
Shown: 0.6 A
